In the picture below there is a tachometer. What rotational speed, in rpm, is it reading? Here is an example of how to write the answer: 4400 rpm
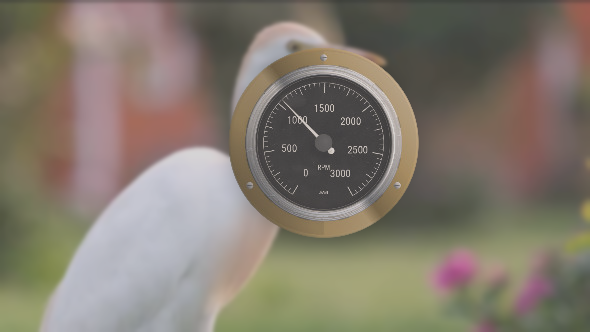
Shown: 1050 rpm
